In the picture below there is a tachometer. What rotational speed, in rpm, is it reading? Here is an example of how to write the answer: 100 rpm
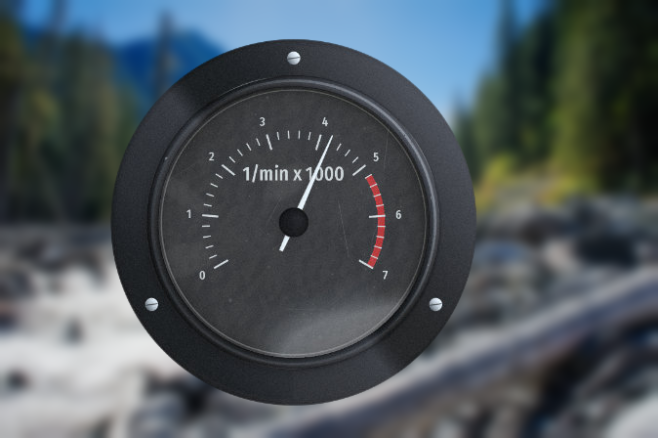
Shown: 4200 rpm
